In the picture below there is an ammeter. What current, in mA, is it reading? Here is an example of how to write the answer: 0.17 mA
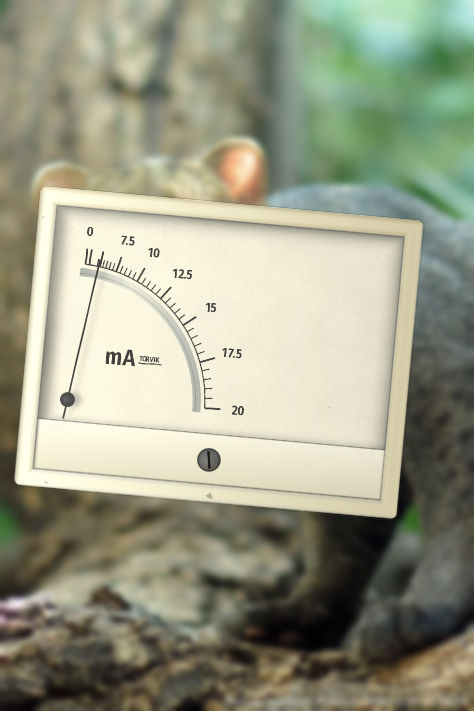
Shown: 5 mA
